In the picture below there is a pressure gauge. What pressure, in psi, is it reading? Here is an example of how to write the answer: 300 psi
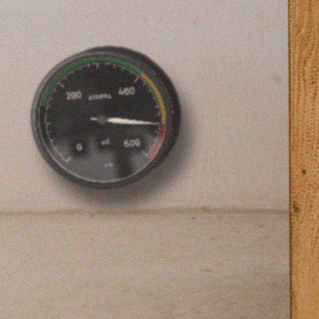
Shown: 520 psi
